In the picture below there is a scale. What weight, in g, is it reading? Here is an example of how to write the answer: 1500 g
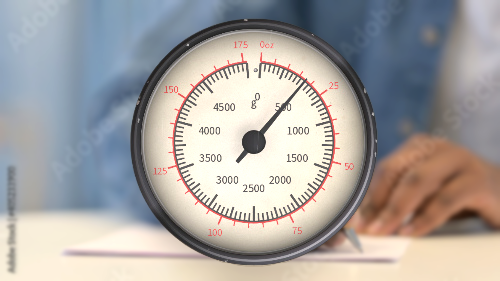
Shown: 500 g
